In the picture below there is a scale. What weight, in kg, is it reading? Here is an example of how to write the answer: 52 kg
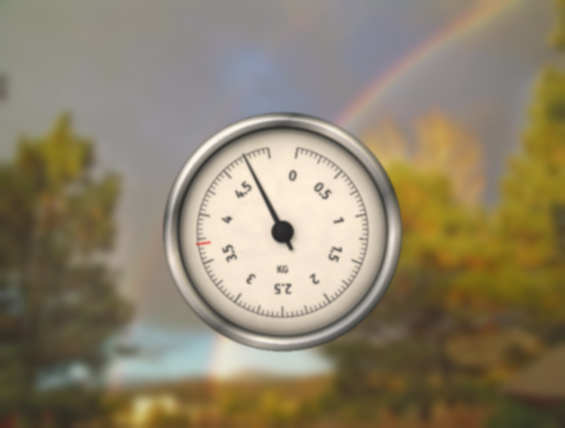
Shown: 4.75 kg
